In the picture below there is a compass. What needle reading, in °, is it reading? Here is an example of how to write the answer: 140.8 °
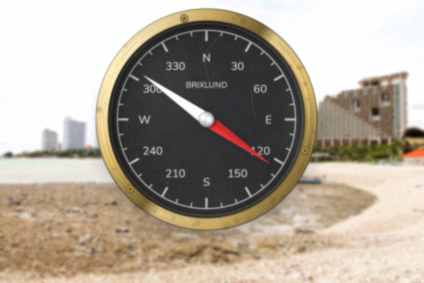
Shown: 125 °
